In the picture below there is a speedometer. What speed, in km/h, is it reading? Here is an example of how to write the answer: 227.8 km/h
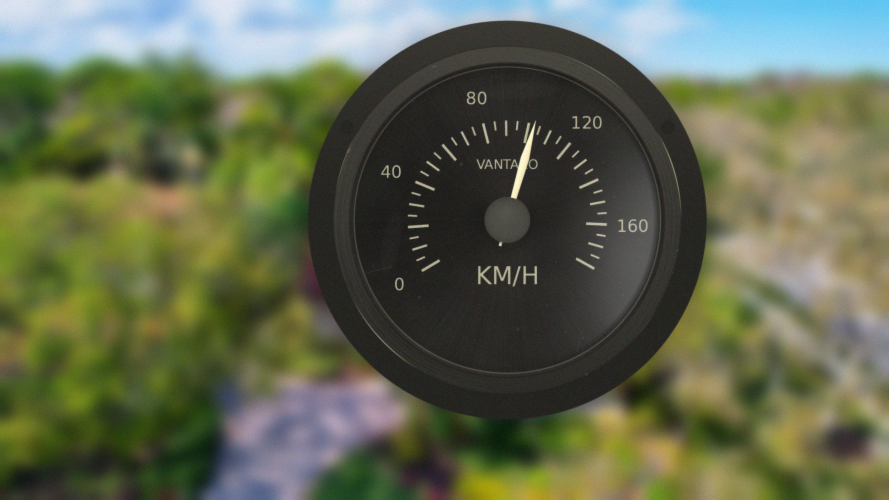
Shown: 102.5 km/h
